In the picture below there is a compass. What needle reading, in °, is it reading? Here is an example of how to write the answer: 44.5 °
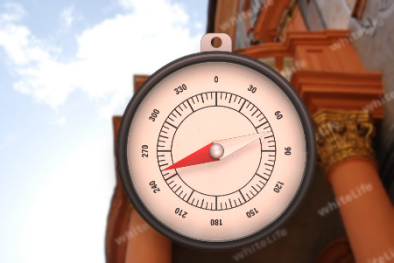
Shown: 250 °
